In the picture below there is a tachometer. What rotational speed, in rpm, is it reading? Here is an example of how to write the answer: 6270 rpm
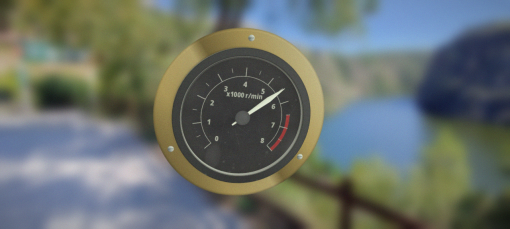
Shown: 5500 rpm
